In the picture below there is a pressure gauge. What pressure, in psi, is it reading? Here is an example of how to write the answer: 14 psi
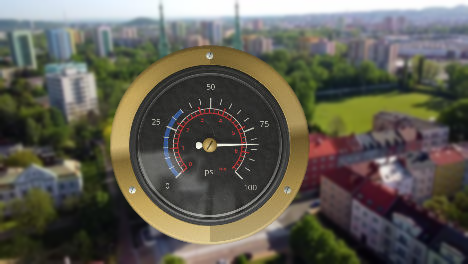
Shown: 82.5 psi
